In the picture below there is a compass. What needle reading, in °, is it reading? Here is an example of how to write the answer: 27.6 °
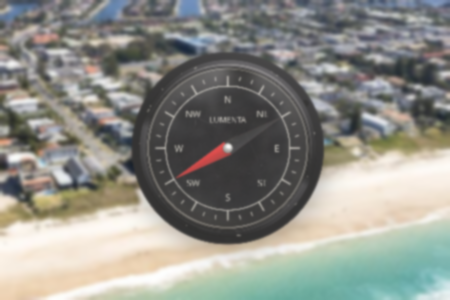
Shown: 240 °
